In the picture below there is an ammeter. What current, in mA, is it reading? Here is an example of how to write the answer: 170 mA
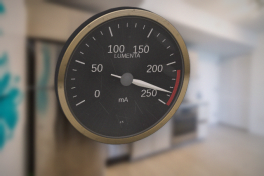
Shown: 235 mA
